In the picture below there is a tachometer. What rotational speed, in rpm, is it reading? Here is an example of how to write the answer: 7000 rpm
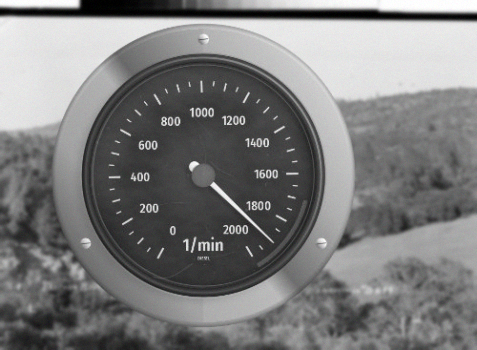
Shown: 1900 rpm
